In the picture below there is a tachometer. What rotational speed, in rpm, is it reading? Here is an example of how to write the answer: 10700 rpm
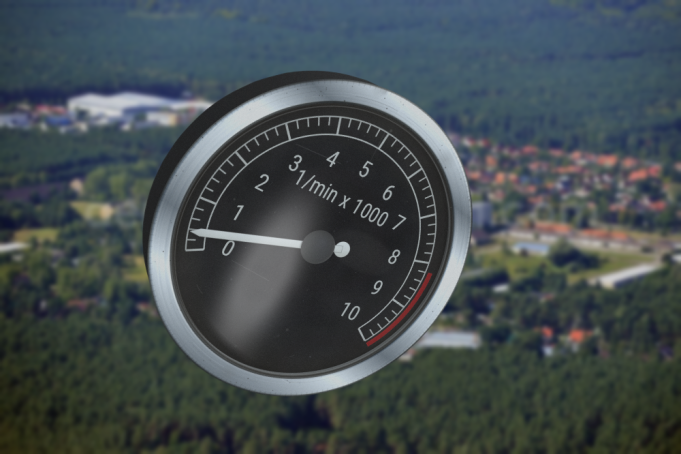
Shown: 400 rpm
